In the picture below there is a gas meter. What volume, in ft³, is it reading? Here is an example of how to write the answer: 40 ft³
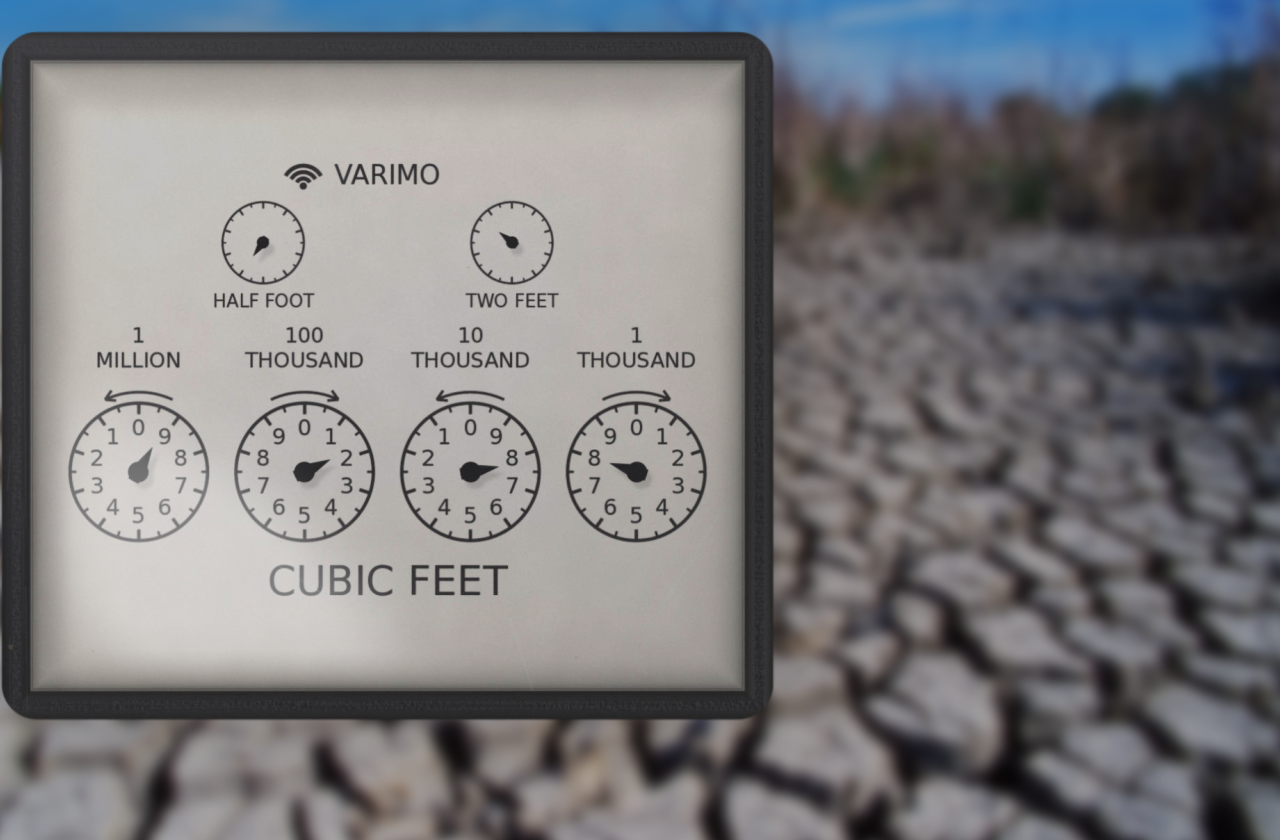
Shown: 917800 ft³
